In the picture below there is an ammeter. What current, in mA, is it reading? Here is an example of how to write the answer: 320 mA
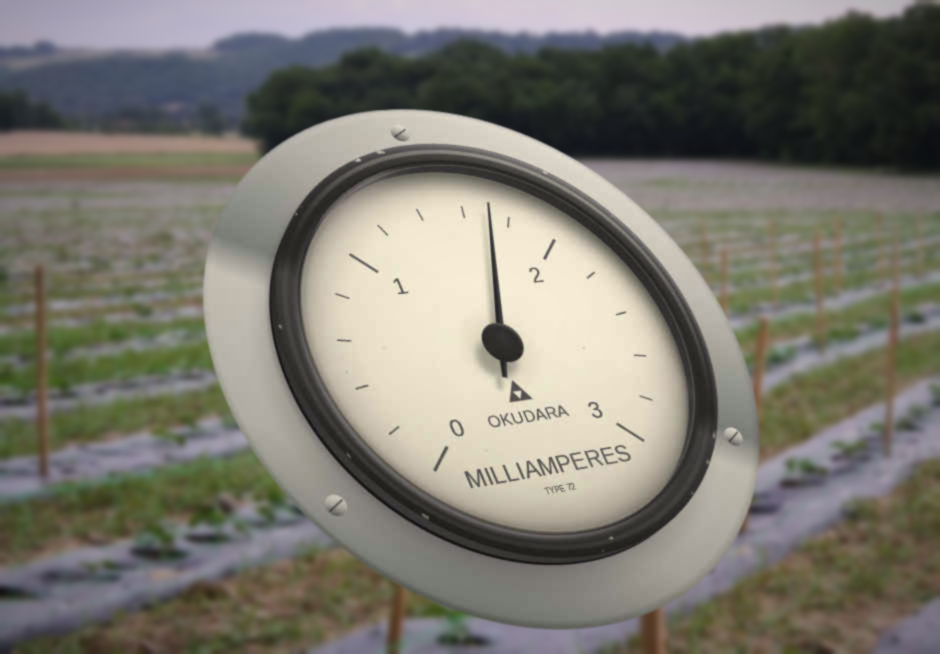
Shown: 1.7 mA
